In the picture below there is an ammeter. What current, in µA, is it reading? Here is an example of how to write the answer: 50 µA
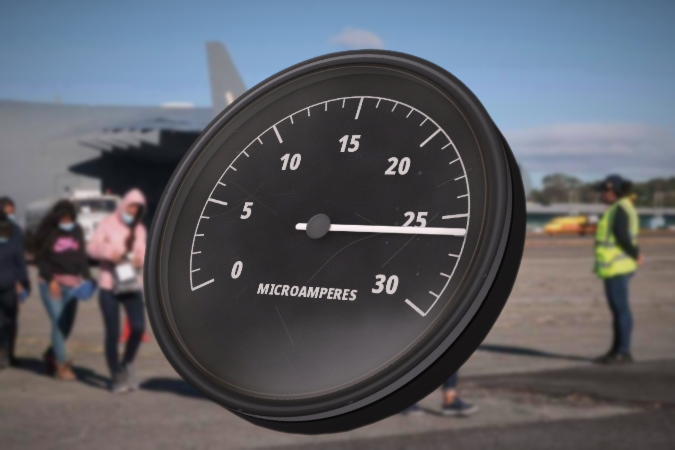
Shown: 26 µA
